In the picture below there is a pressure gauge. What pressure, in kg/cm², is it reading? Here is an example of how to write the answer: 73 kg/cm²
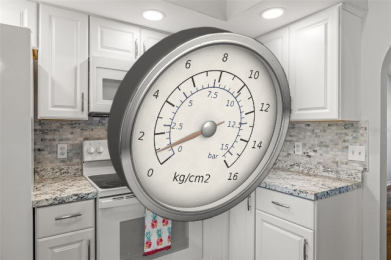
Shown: 1 kg/cm²
